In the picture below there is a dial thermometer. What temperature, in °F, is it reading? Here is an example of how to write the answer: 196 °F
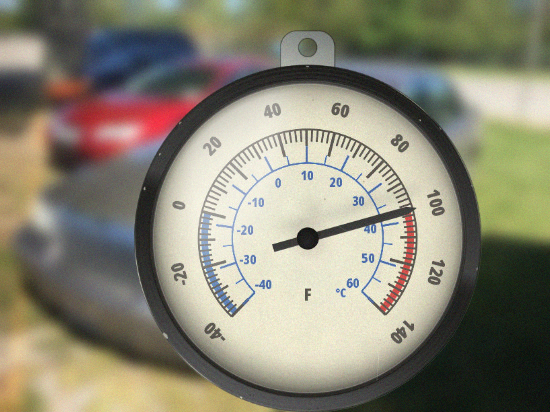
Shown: 100 °F
